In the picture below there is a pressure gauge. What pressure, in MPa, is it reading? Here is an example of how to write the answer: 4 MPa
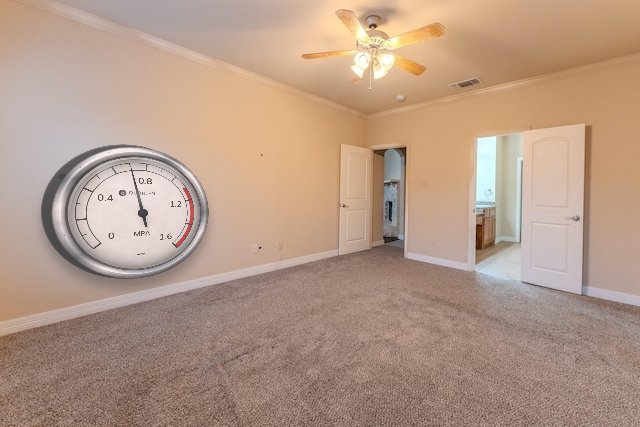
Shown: 0.7 MPa
